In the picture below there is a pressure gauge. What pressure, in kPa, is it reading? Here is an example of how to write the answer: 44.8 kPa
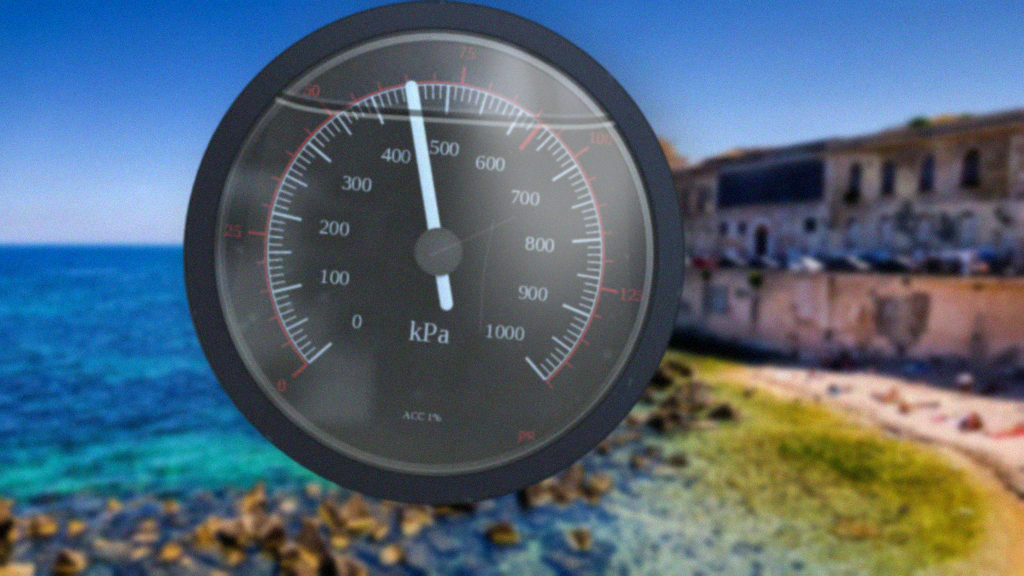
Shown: 450 kPa
